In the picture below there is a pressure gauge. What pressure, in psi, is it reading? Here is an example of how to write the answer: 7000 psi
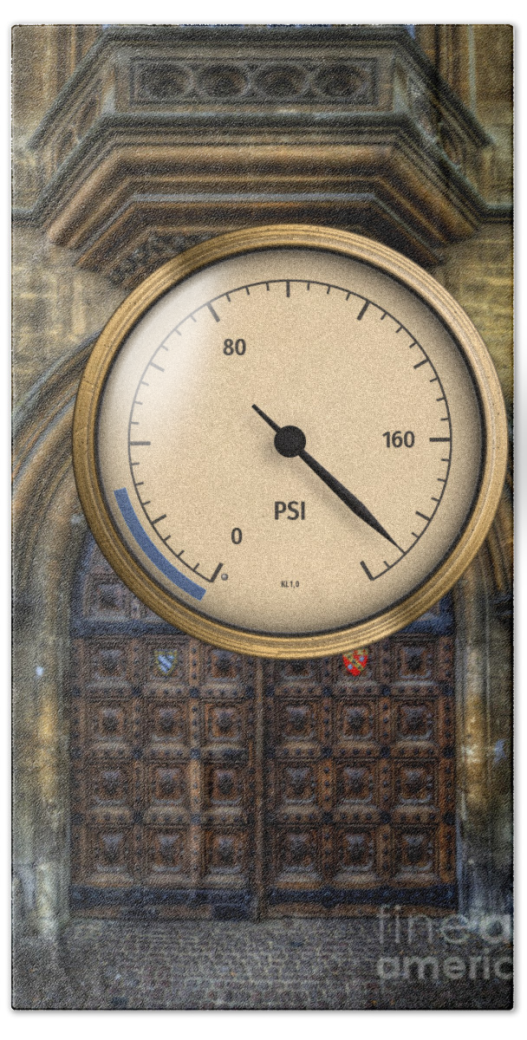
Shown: 190 psi
